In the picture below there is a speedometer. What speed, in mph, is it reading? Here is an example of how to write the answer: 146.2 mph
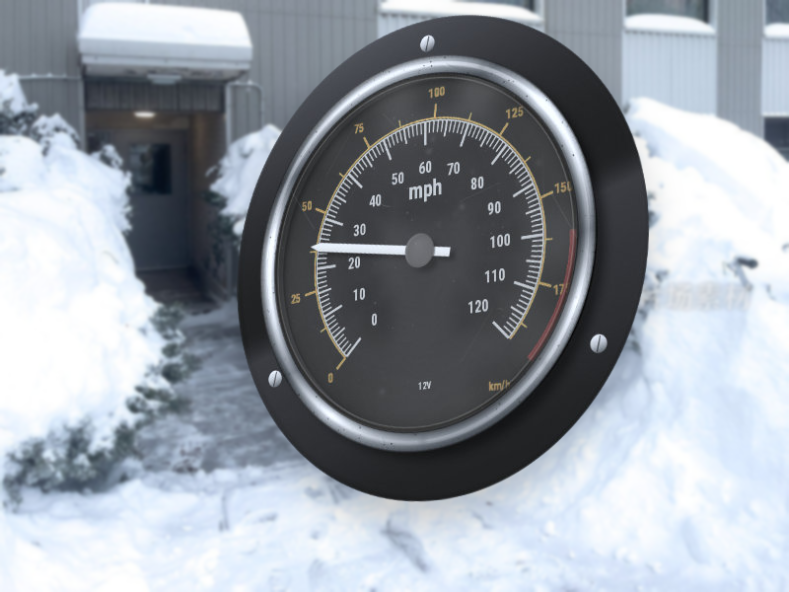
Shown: 24 mph
